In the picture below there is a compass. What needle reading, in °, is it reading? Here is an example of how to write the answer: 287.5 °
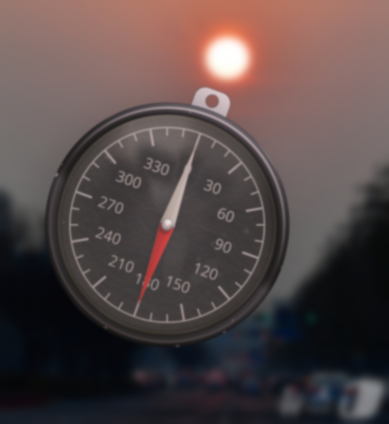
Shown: 180 °
